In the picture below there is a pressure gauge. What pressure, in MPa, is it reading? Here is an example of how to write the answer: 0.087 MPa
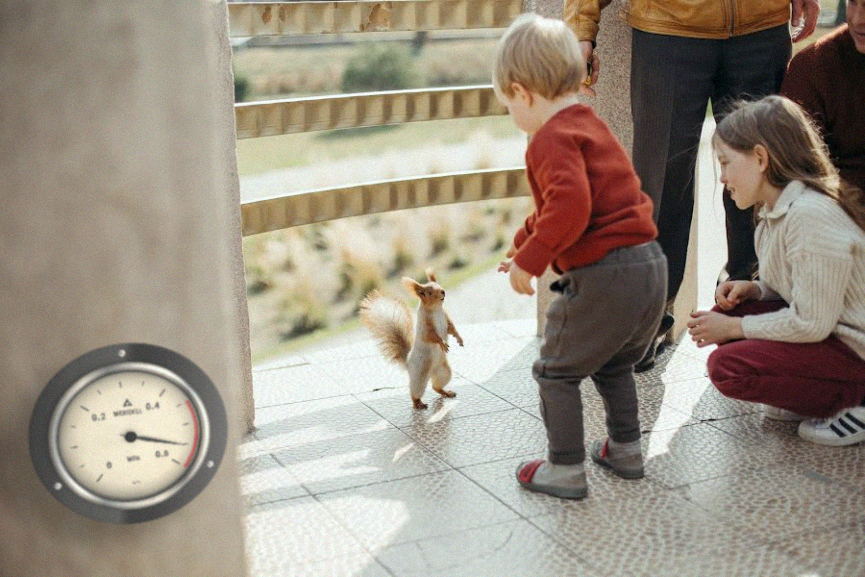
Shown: 0.55 MPa
